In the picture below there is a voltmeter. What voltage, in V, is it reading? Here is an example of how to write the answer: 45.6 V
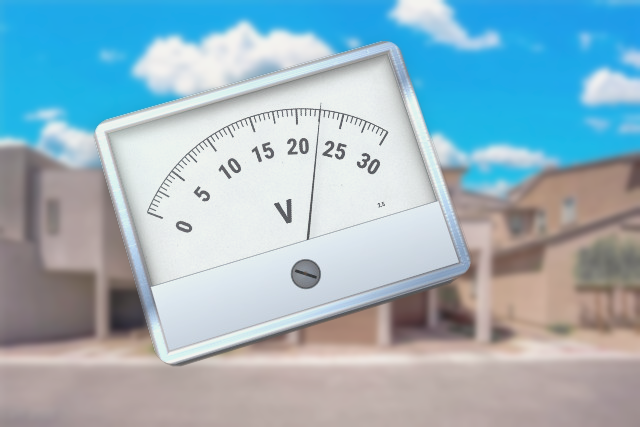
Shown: 22.5 V
